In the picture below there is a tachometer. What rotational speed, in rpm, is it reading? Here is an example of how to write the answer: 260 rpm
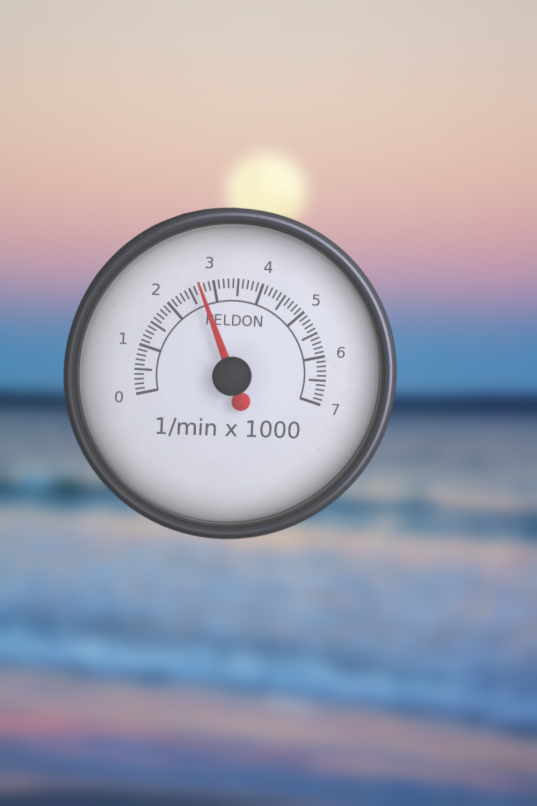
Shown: 2700 rpm
